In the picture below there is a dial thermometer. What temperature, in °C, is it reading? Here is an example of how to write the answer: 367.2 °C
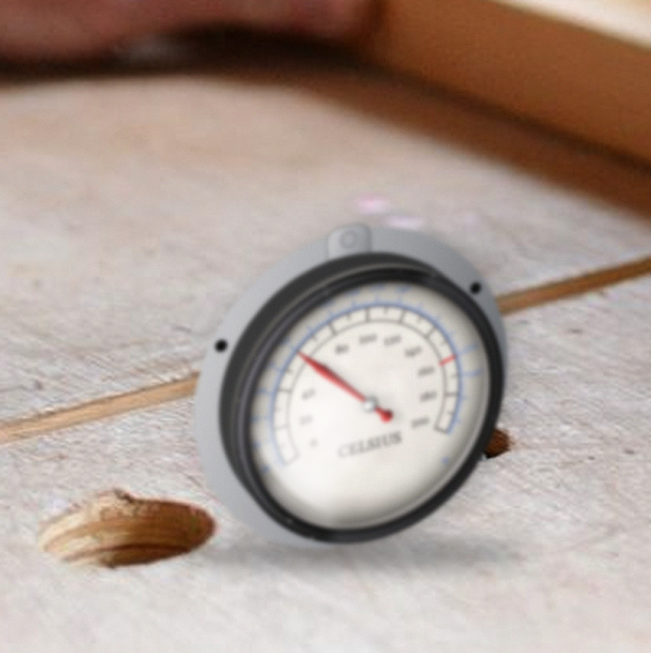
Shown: 60 °C
